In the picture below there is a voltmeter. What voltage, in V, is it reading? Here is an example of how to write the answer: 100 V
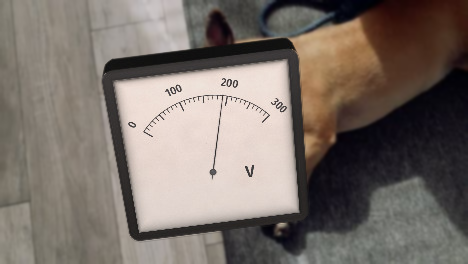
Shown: 190 V
